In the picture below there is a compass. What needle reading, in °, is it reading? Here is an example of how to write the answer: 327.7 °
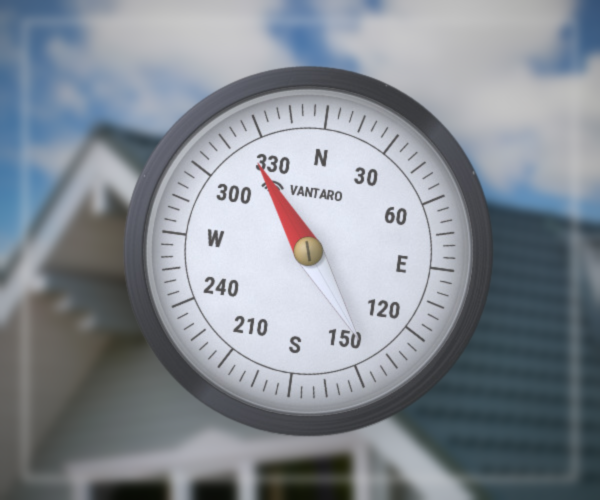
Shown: 322.5 °
